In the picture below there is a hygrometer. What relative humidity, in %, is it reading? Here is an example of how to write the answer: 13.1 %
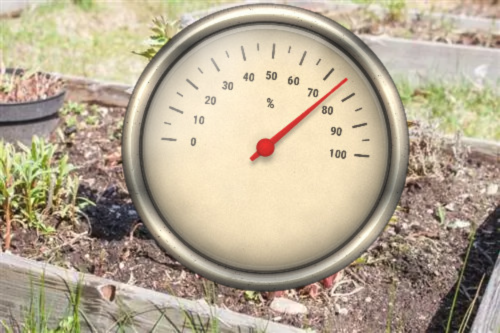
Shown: 75 %
